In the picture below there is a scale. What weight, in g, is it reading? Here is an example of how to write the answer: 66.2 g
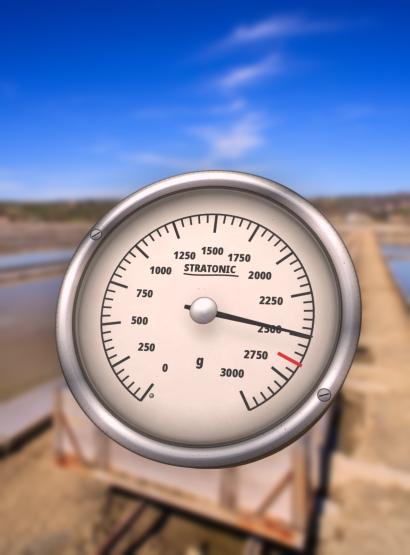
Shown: 2500 g
